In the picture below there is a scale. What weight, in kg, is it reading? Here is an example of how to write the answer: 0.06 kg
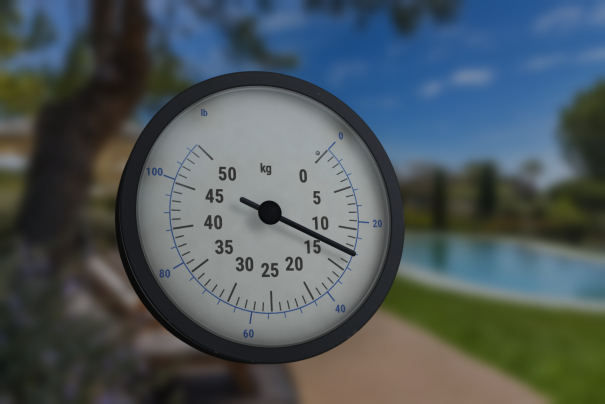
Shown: 13 kg
